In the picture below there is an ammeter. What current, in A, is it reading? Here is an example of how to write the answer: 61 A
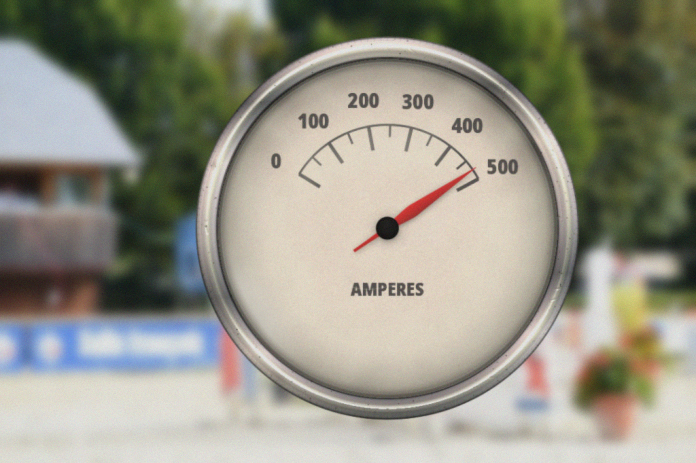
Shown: 475 A
